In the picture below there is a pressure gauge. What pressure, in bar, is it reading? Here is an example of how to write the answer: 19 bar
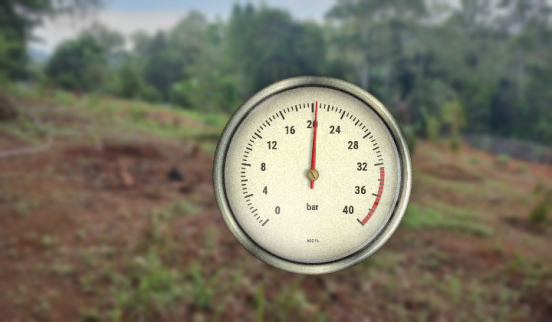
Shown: 20.5 bar
